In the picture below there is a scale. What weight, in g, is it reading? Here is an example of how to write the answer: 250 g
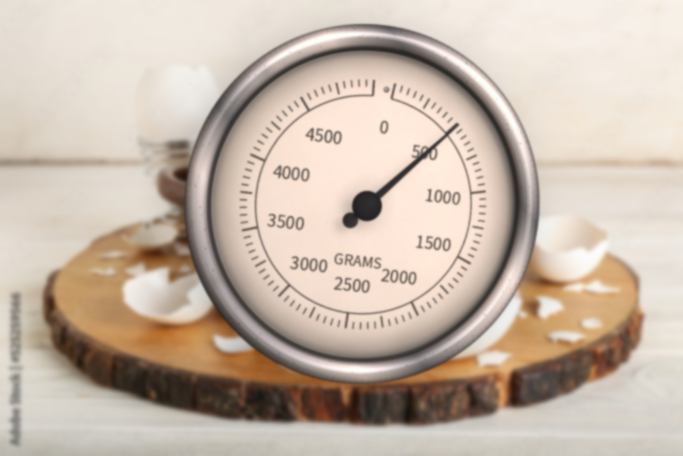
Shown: 500 g
